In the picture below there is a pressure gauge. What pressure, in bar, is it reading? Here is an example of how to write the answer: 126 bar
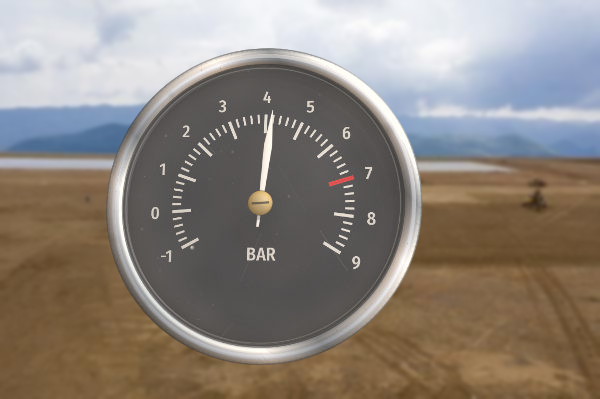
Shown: 4.2 bar
